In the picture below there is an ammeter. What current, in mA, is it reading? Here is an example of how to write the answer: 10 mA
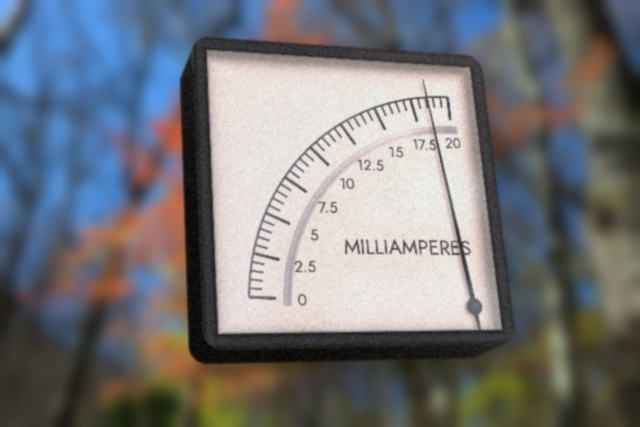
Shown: 18.5 mA
